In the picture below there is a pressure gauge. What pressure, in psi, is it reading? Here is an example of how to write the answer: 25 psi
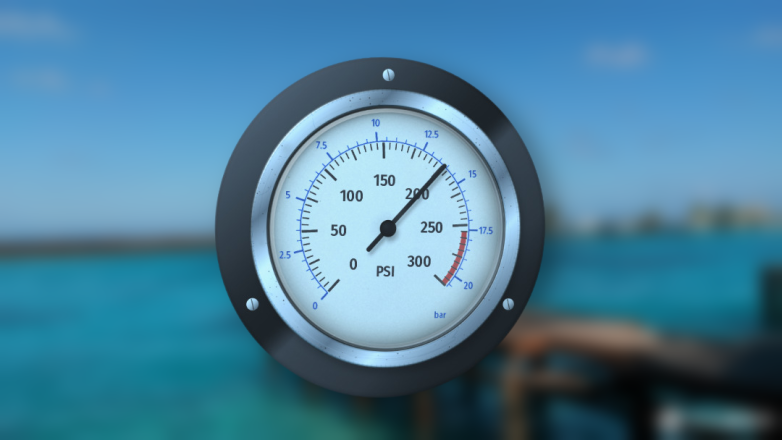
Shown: 200 psi
